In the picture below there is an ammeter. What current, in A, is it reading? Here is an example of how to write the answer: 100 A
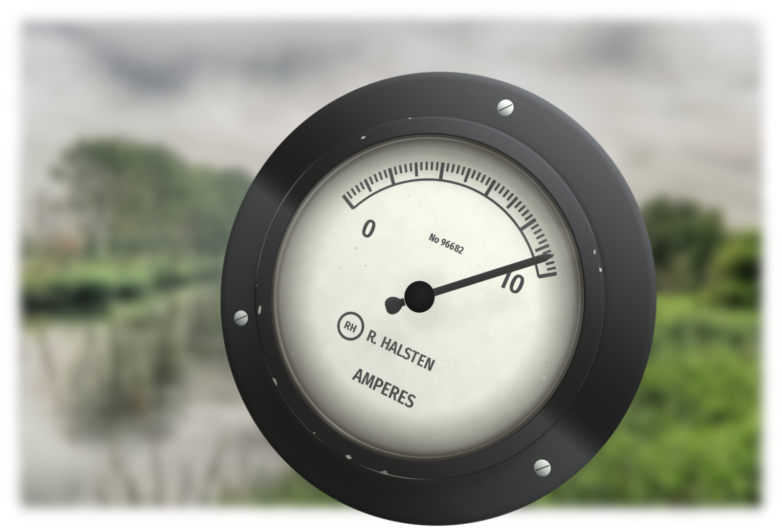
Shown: 9.4 A
